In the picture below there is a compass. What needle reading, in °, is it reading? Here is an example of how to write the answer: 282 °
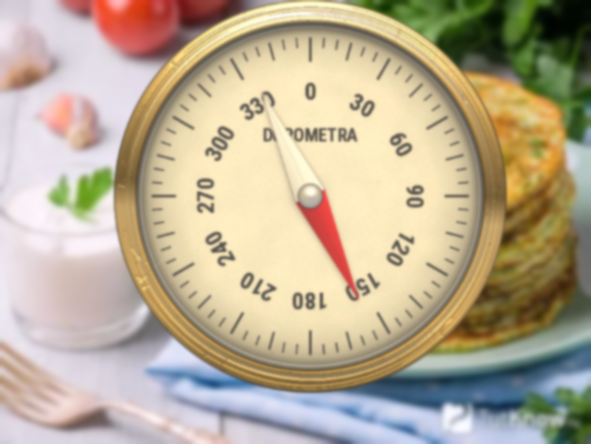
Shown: 155 °
